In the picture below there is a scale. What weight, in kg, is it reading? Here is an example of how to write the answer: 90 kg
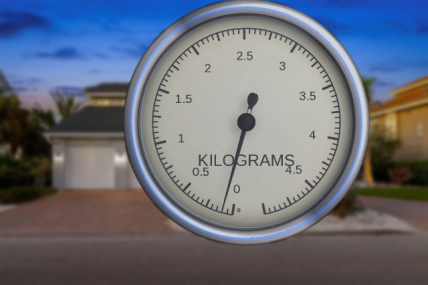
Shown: 0.1 kg
